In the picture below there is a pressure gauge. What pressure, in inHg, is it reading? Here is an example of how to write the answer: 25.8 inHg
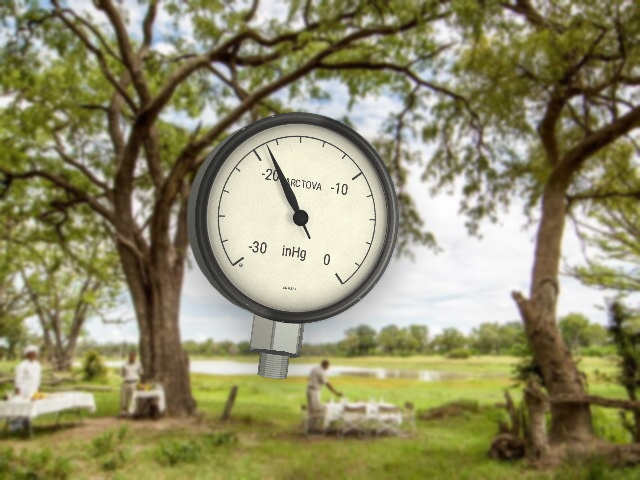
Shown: -19 inHg
